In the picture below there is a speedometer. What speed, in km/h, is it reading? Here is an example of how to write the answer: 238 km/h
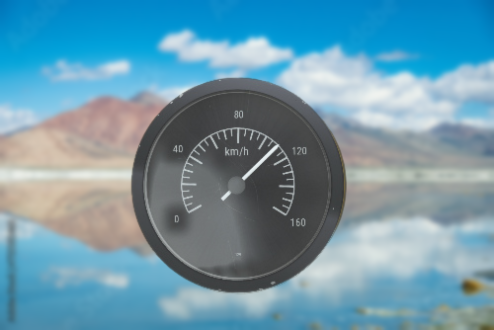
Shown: 110 km/h
